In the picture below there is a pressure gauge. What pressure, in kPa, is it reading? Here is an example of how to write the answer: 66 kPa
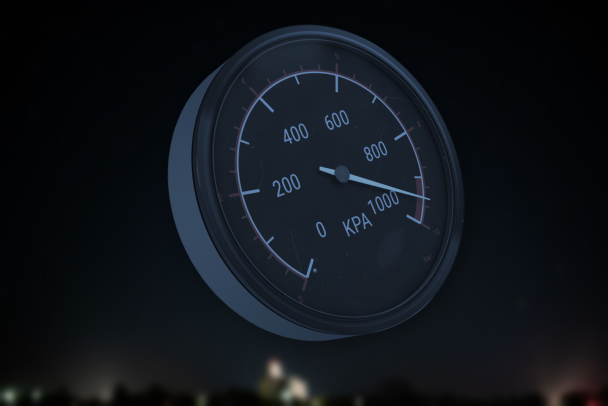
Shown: 950 kPa
